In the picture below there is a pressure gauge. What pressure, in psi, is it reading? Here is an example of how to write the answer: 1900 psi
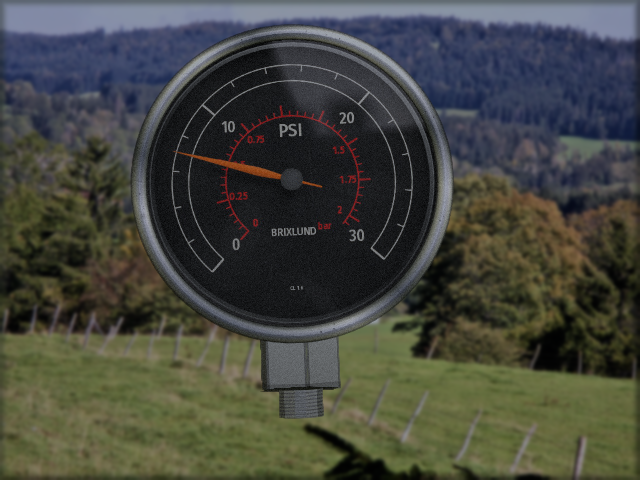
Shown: 7 psi
